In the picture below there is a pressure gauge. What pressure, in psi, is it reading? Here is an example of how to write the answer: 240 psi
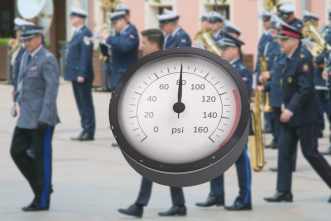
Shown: 80 psi
